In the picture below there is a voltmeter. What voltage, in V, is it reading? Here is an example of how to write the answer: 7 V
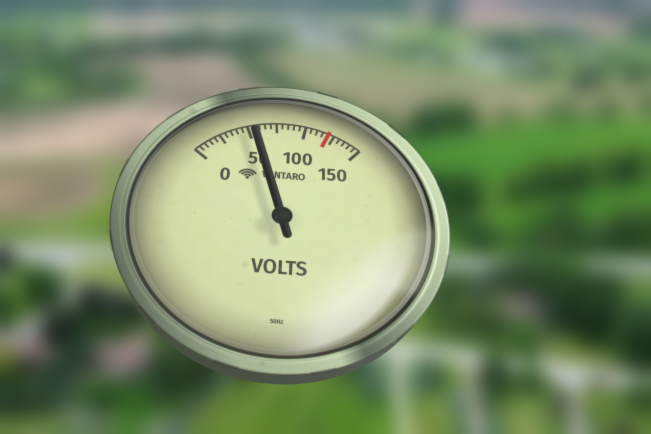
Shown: 55 V
